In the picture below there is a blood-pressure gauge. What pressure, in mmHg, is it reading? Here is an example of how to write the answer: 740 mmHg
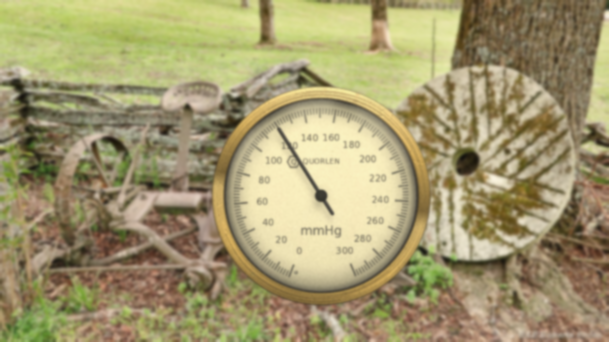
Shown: 120 mmHg
